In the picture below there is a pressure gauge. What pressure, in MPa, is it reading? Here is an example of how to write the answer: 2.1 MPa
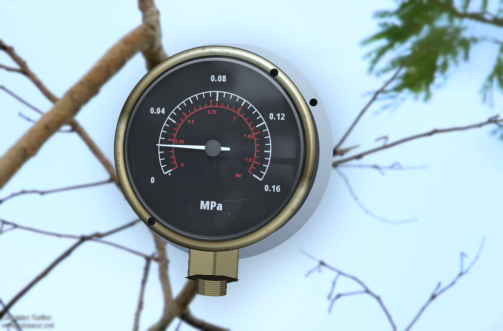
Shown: 0.02 MPa
